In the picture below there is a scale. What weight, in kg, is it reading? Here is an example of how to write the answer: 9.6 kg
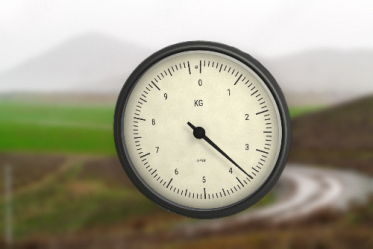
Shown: 3.7 kg
